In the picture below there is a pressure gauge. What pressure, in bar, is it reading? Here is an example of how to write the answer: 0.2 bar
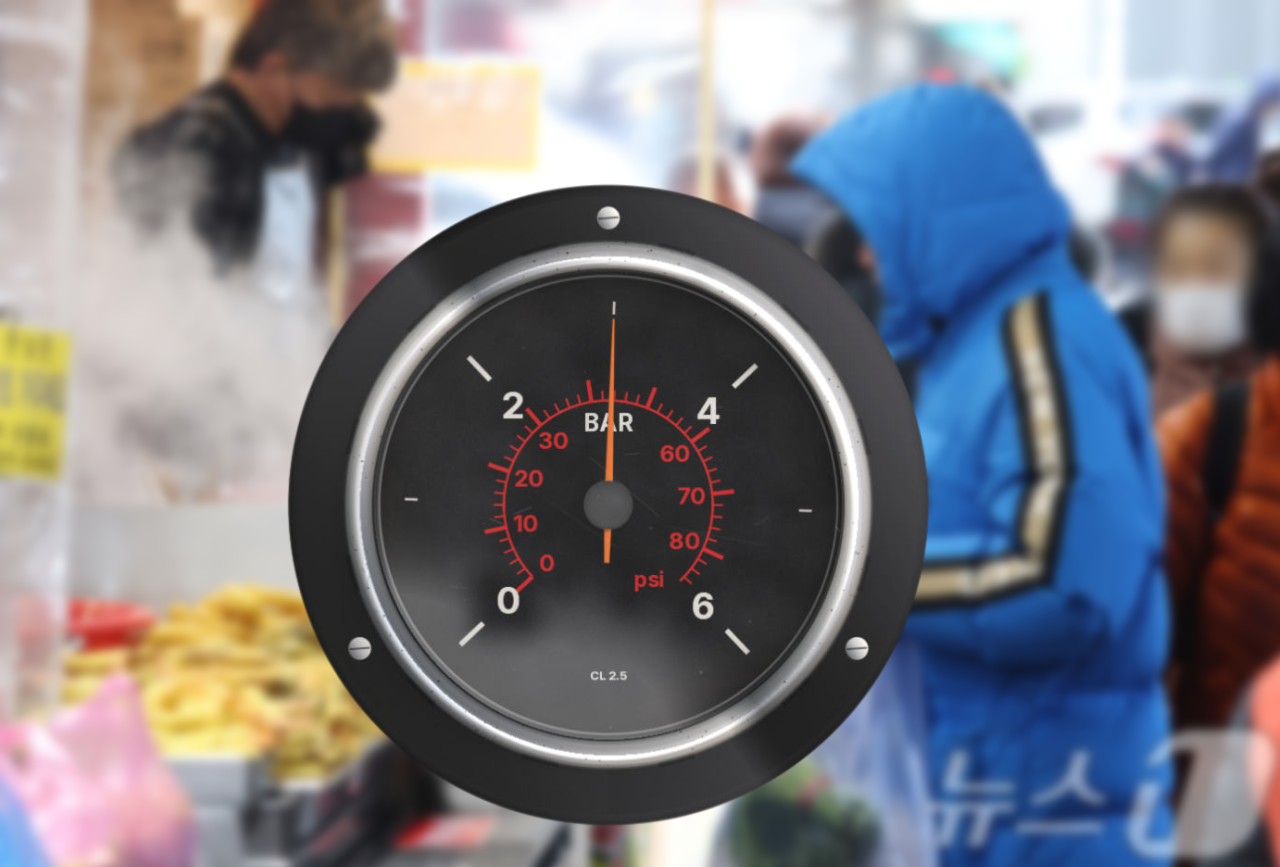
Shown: 3 bar
